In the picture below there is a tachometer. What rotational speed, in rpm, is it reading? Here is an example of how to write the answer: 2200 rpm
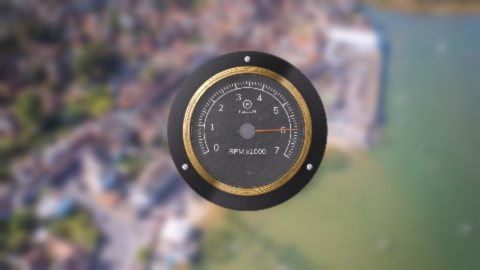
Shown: 6000 rpm
